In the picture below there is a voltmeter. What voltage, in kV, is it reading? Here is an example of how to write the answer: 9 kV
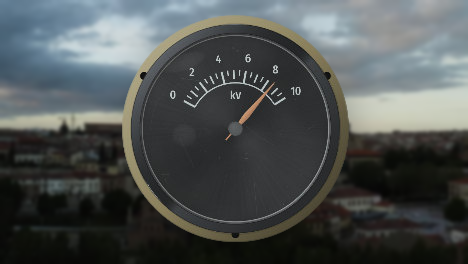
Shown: 8.5 kV
